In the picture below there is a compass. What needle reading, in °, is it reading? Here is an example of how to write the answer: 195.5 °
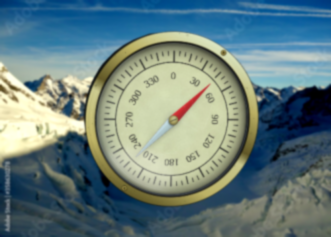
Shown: 45 °
